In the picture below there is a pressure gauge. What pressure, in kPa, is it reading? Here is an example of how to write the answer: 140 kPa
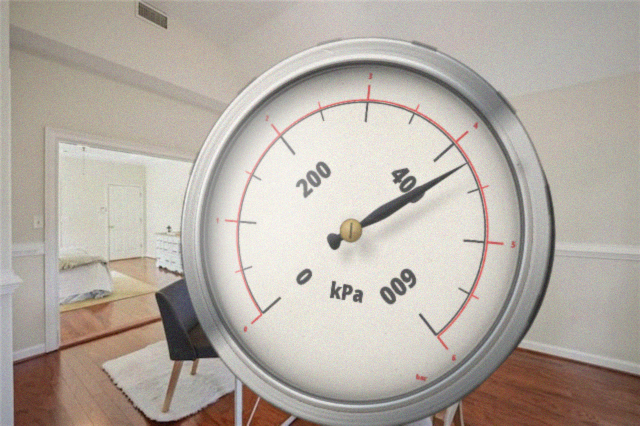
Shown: 425 kPa
